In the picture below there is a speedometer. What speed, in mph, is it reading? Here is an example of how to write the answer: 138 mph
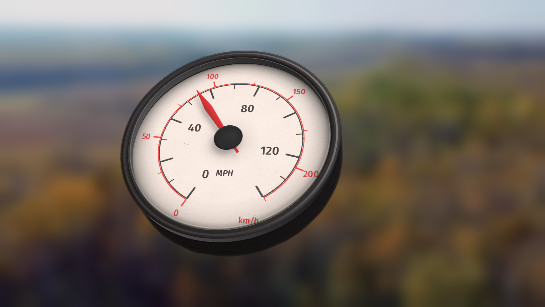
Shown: 55 mph
